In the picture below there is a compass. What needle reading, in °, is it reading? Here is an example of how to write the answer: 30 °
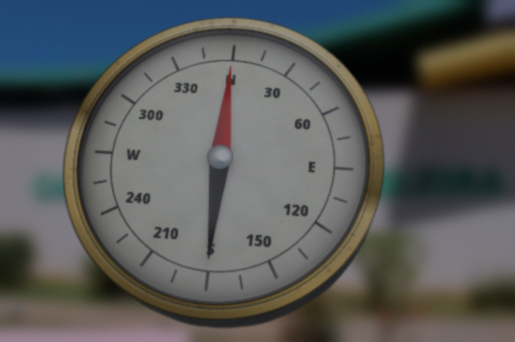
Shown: 0 °
